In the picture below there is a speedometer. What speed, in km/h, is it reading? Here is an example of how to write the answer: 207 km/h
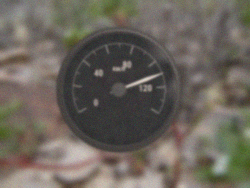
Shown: 110 km/h
